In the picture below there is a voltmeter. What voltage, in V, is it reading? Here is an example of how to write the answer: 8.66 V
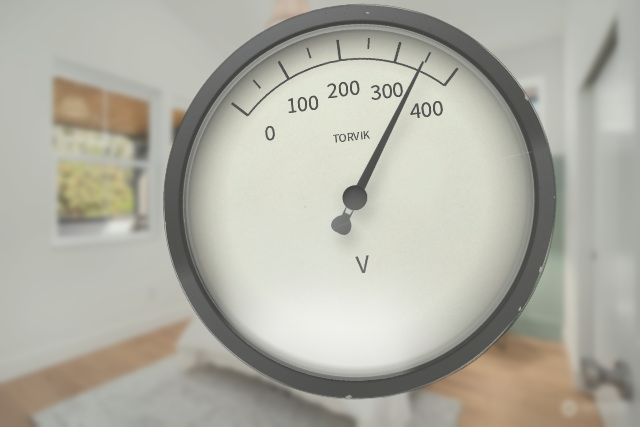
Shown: 350 V
